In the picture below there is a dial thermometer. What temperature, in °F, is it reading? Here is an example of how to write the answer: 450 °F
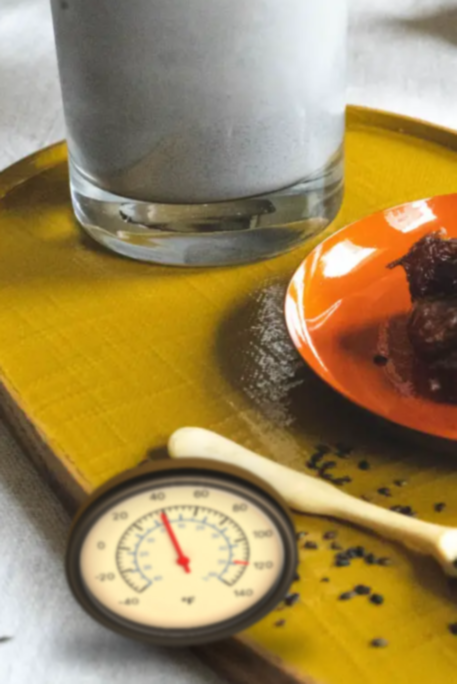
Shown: 40 °F
